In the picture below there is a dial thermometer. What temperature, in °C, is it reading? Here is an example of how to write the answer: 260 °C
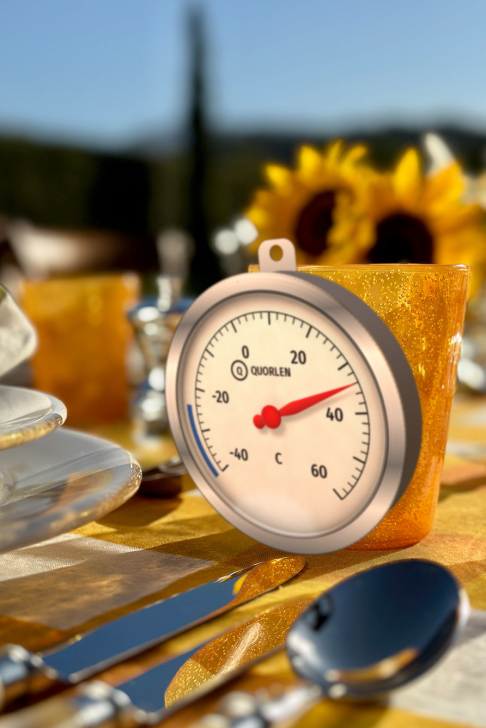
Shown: 34 °C
